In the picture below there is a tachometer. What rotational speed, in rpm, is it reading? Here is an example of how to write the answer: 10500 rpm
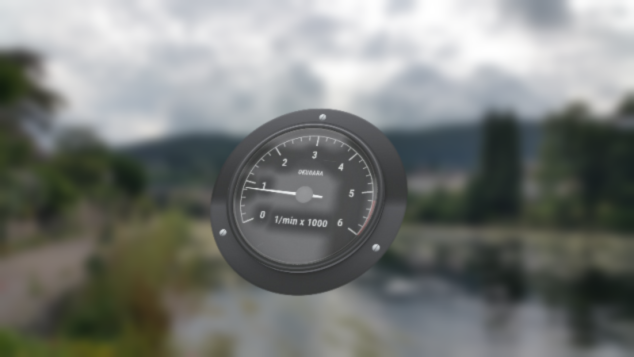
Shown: 800 rpm
